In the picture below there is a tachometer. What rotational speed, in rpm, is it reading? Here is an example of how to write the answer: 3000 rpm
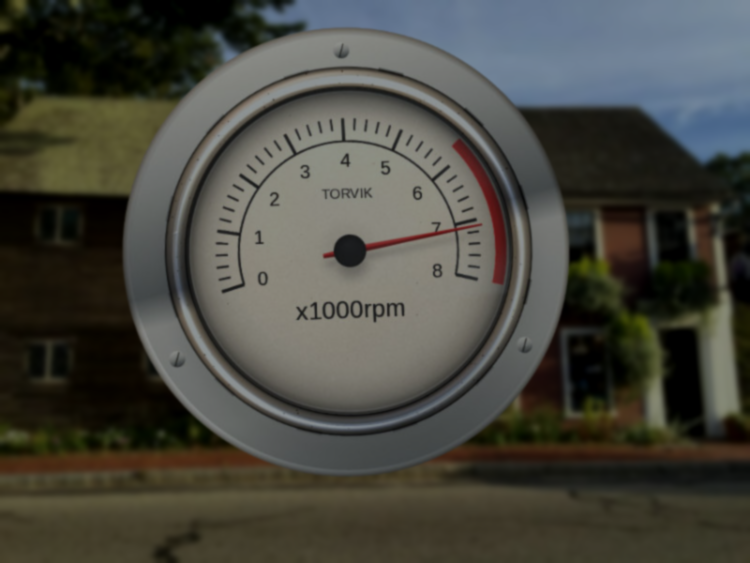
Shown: 7100 rpm
